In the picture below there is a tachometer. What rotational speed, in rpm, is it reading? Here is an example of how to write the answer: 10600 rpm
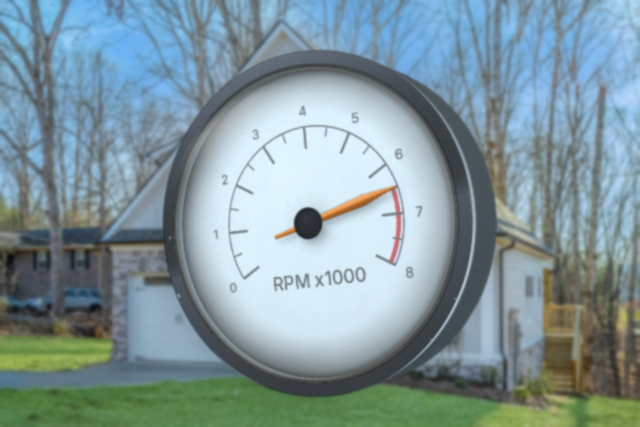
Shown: 6500 rpm
